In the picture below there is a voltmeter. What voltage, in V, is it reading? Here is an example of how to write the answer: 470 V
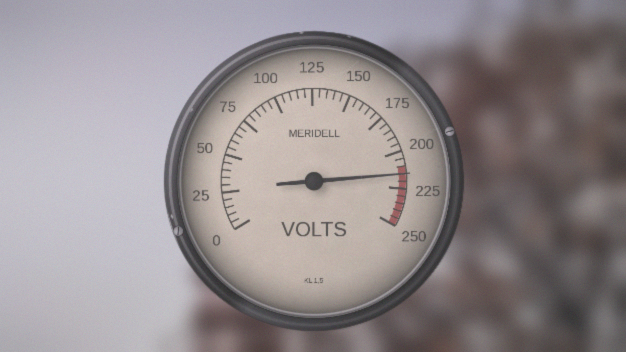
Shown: 215 V
